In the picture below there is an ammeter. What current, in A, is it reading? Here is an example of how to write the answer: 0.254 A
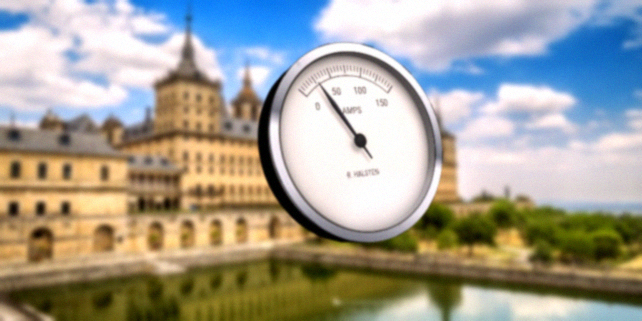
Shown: 25 A
